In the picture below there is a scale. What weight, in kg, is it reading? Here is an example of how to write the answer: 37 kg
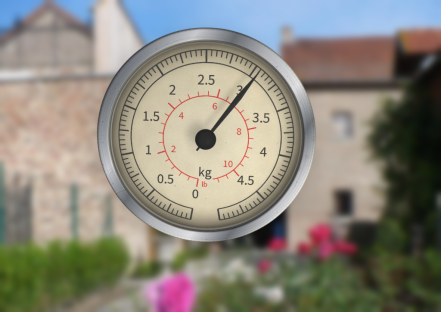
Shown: 3.05 kg
